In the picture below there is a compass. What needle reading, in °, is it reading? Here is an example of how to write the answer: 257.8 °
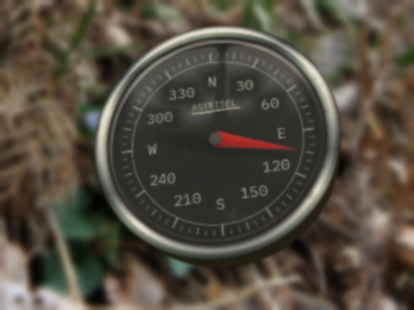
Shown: 105 °
